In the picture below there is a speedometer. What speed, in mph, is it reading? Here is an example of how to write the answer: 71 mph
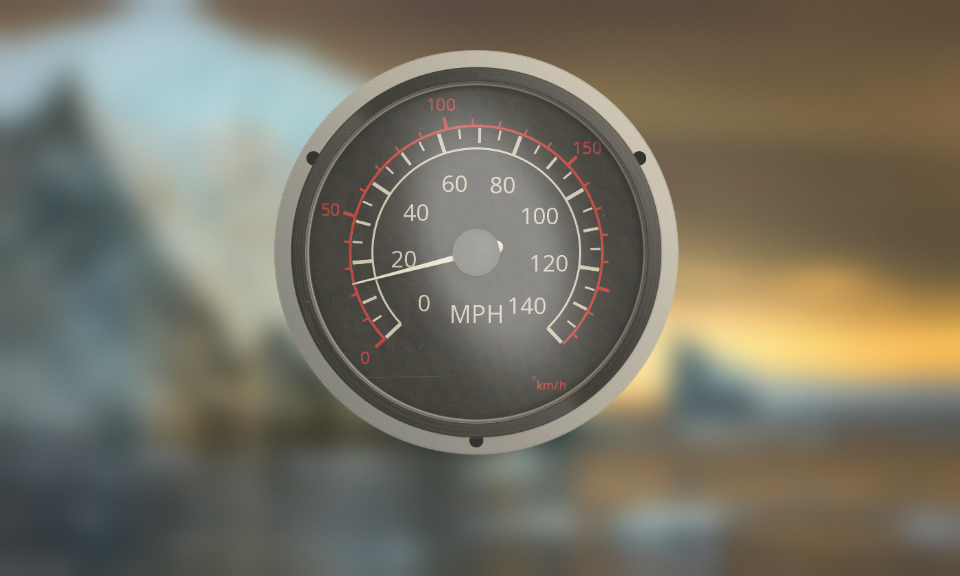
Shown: 15 mph
